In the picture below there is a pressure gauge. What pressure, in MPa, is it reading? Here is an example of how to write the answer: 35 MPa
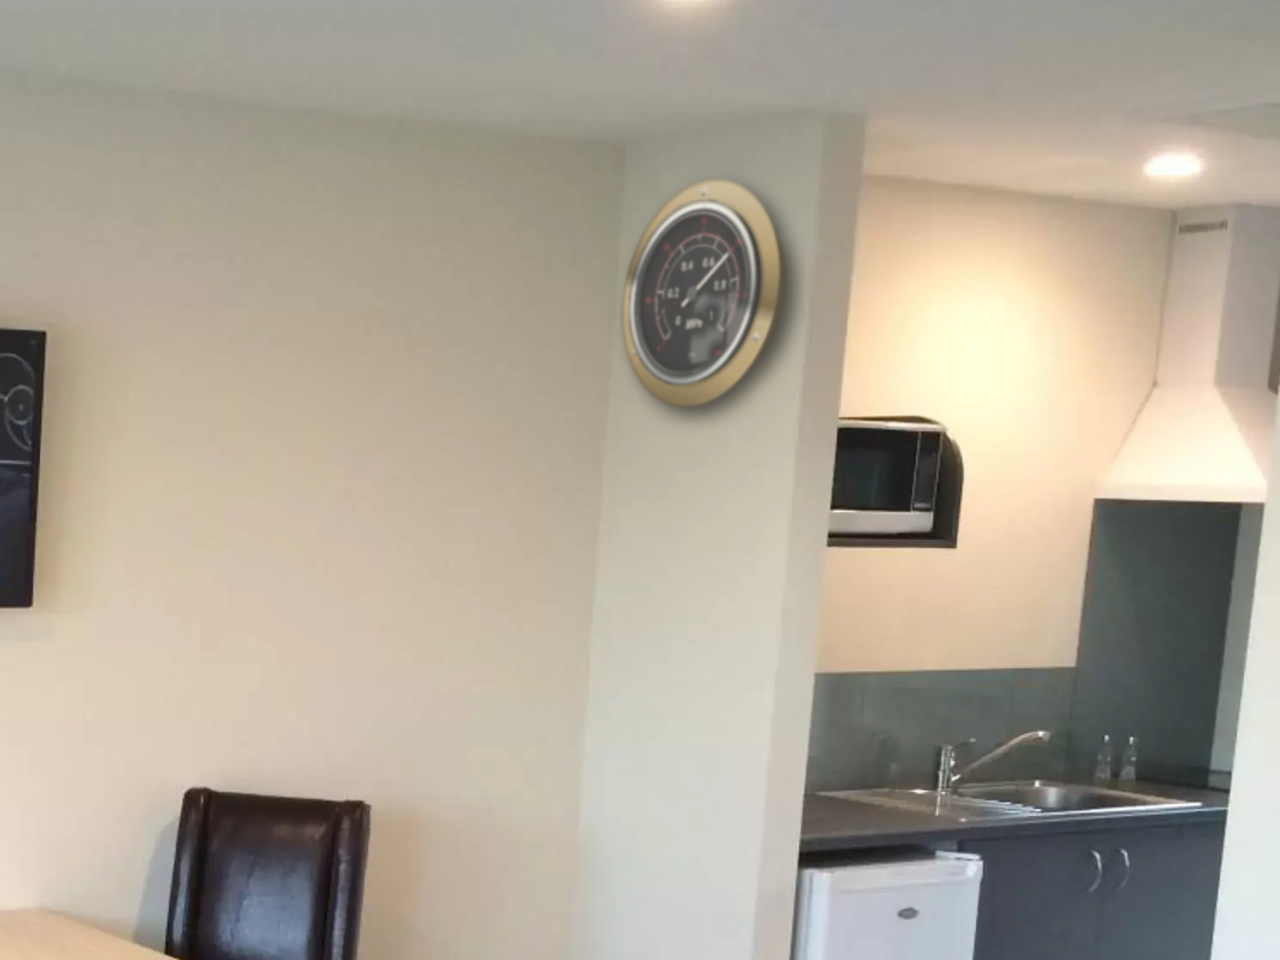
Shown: 0.7 MPa
